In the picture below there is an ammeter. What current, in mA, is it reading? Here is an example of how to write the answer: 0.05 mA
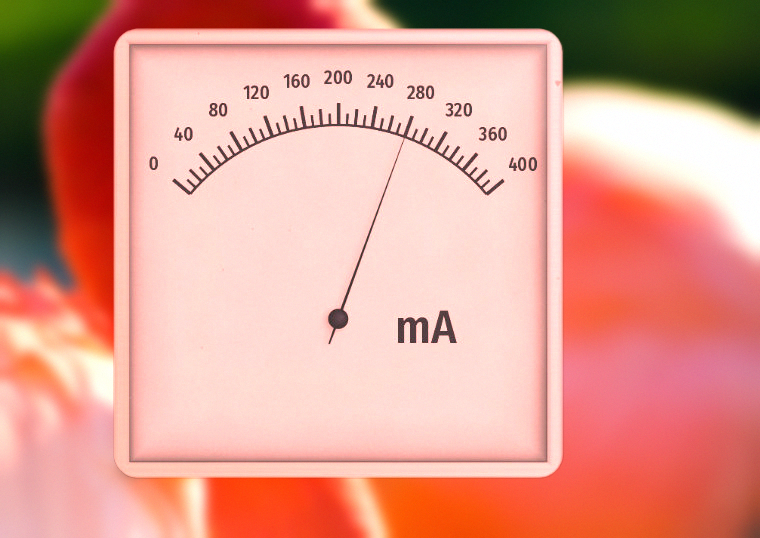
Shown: 280 mA
